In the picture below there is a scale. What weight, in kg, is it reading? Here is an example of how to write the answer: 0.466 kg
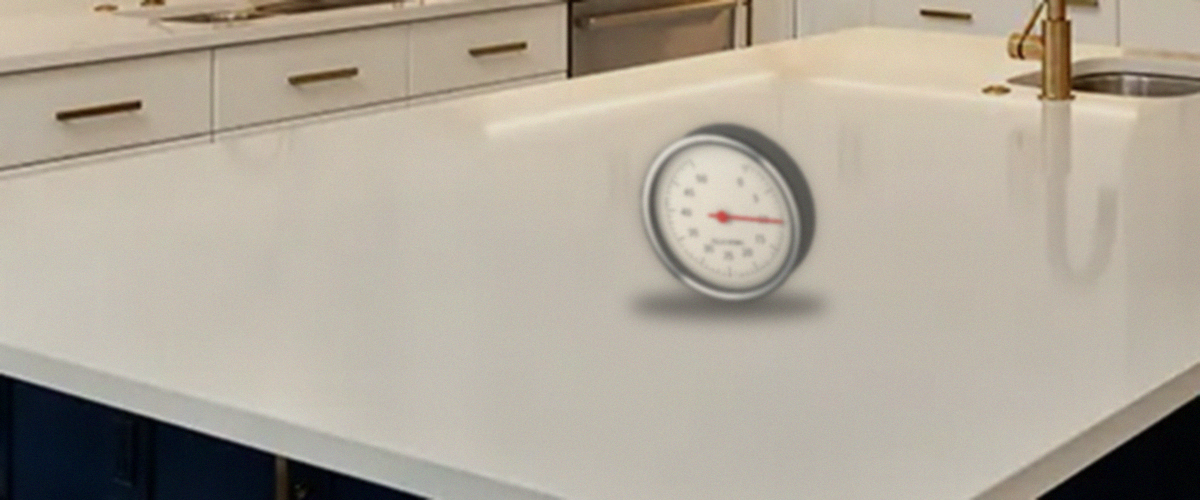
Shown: 10 kg
